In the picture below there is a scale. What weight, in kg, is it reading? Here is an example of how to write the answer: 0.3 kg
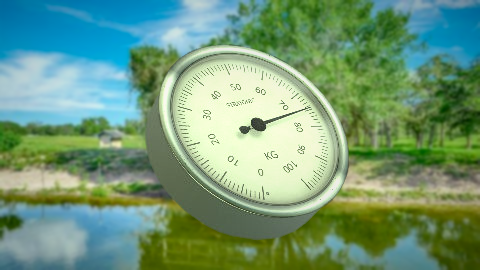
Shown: 75 kg
